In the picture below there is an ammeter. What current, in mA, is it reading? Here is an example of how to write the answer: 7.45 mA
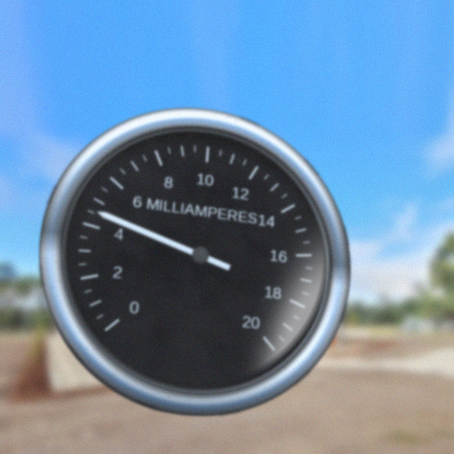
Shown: 4.5 mA
